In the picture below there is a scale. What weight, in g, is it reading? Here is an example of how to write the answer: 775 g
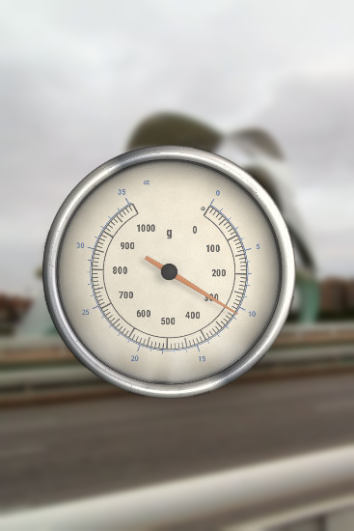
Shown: 300 g
